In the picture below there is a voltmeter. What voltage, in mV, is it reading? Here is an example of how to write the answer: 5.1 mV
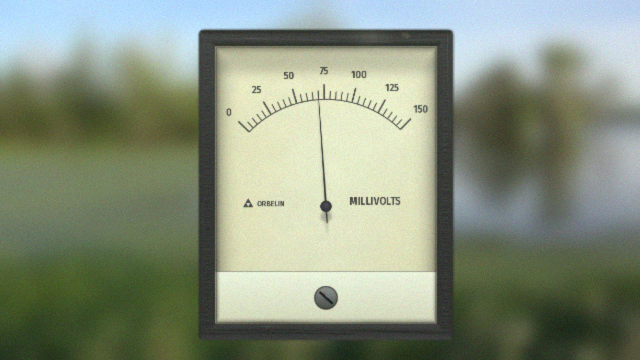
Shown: 70 mV
